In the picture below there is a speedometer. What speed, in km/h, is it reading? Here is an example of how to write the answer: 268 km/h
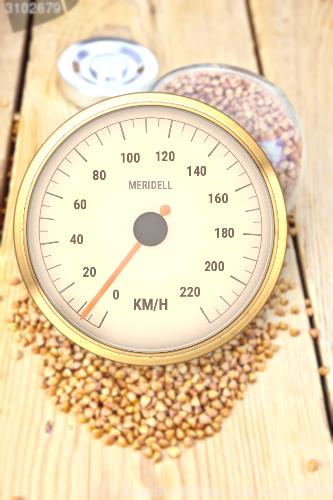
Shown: 7.5 km/h
